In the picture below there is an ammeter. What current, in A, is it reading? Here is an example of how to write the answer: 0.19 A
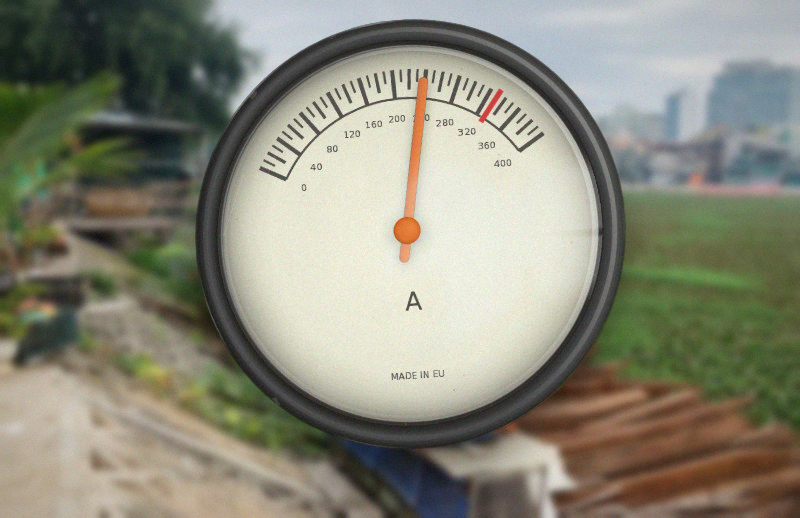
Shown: 240 A
